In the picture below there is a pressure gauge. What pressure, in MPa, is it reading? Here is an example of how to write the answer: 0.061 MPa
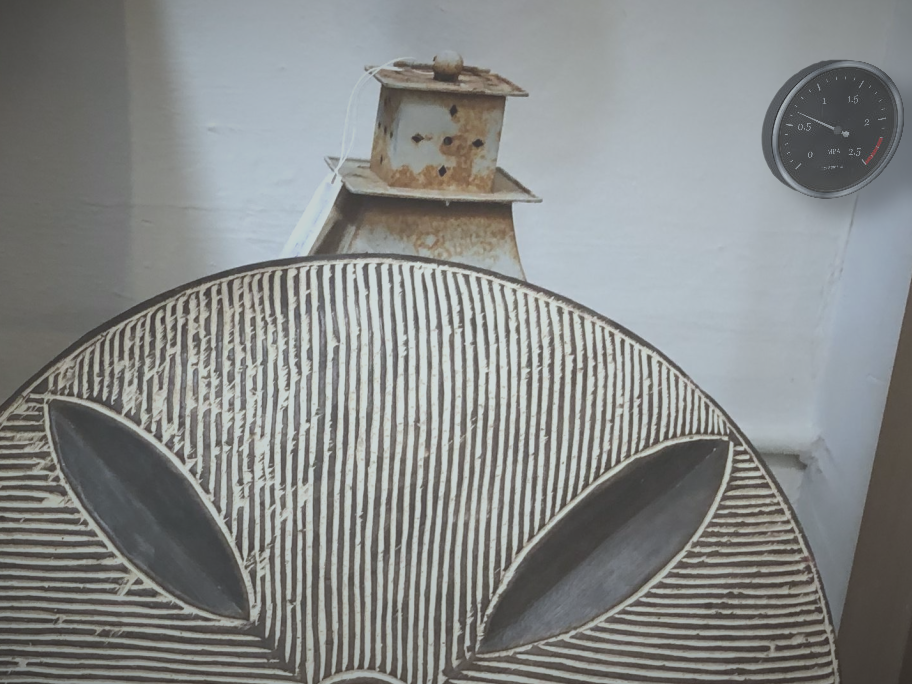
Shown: 0.65 MPa
